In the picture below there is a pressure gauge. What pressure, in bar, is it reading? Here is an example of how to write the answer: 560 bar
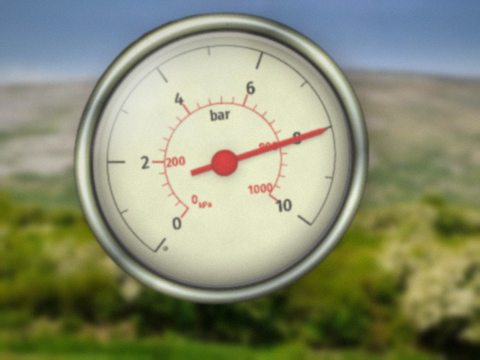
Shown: 8 bar
